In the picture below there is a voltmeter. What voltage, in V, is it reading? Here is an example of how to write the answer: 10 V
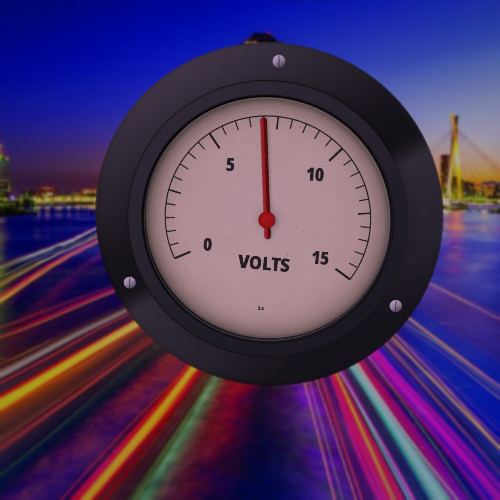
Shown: 7 V
